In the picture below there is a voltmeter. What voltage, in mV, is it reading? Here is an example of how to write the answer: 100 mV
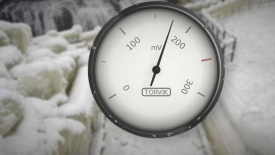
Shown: 175 mV
